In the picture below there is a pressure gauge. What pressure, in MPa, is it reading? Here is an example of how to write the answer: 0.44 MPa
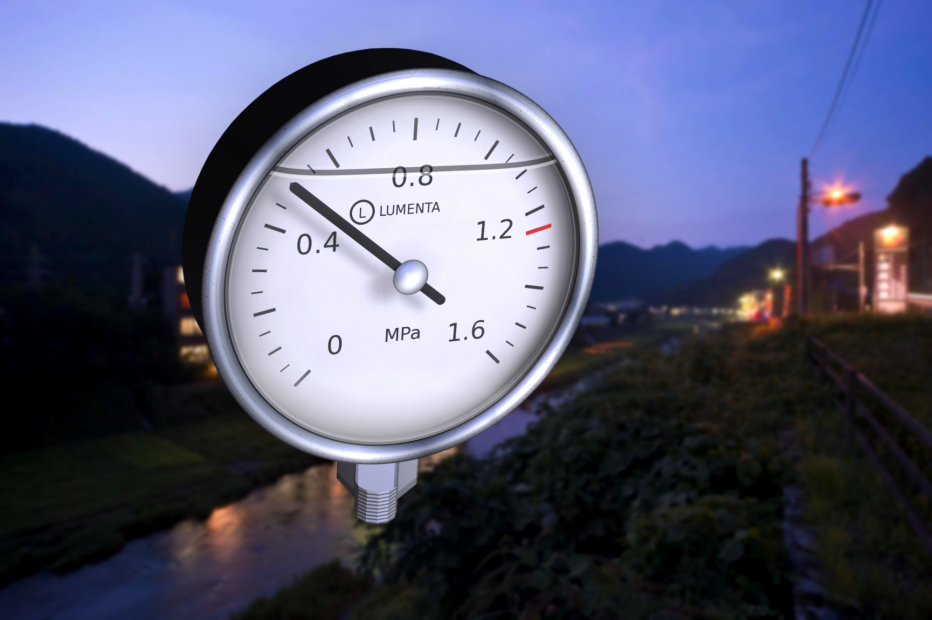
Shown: 0.5 MPa
